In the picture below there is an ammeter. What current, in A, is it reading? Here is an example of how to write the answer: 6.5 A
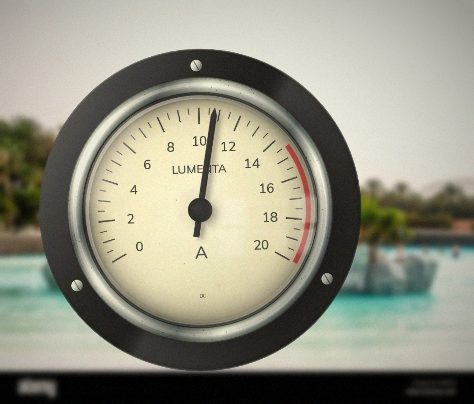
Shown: 10.75 A
